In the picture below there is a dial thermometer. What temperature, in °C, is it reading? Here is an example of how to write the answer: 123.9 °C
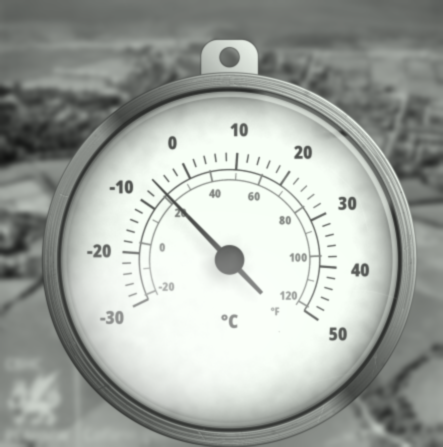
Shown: -6 °C
